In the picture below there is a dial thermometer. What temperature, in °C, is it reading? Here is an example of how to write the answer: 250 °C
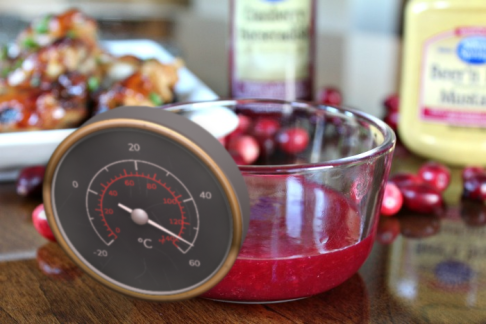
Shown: 55 °C
